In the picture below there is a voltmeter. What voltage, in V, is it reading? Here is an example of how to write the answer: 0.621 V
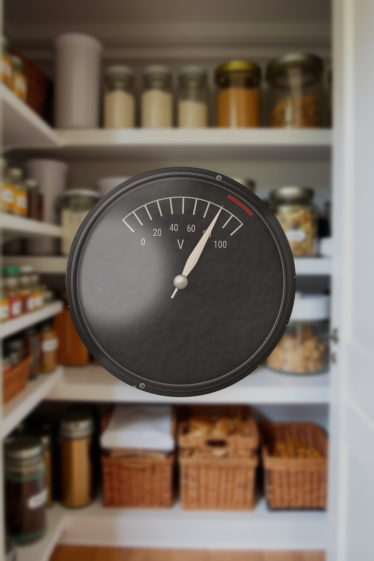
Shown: 80 V
